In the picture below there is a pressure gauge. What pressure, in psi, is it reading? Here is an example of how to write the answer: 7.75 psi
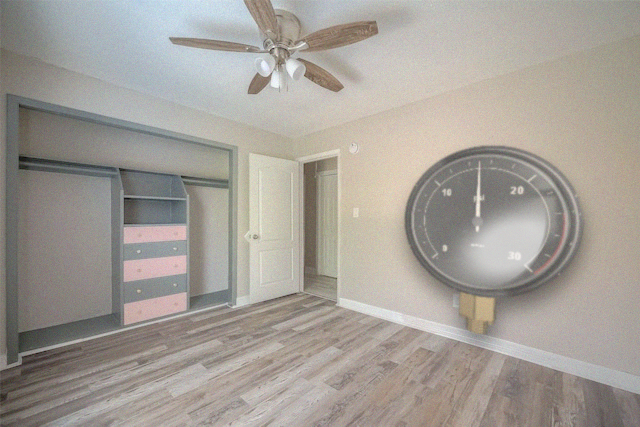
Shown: 15 psi
